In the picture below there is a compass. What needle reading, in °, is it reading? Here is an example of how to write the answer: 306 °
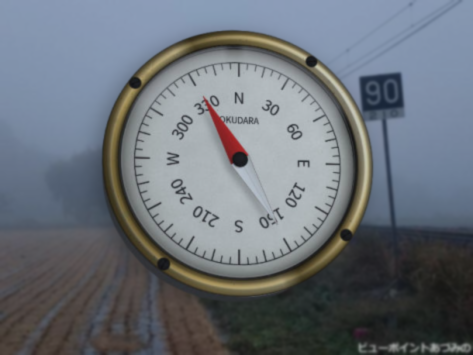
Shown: 330 °
